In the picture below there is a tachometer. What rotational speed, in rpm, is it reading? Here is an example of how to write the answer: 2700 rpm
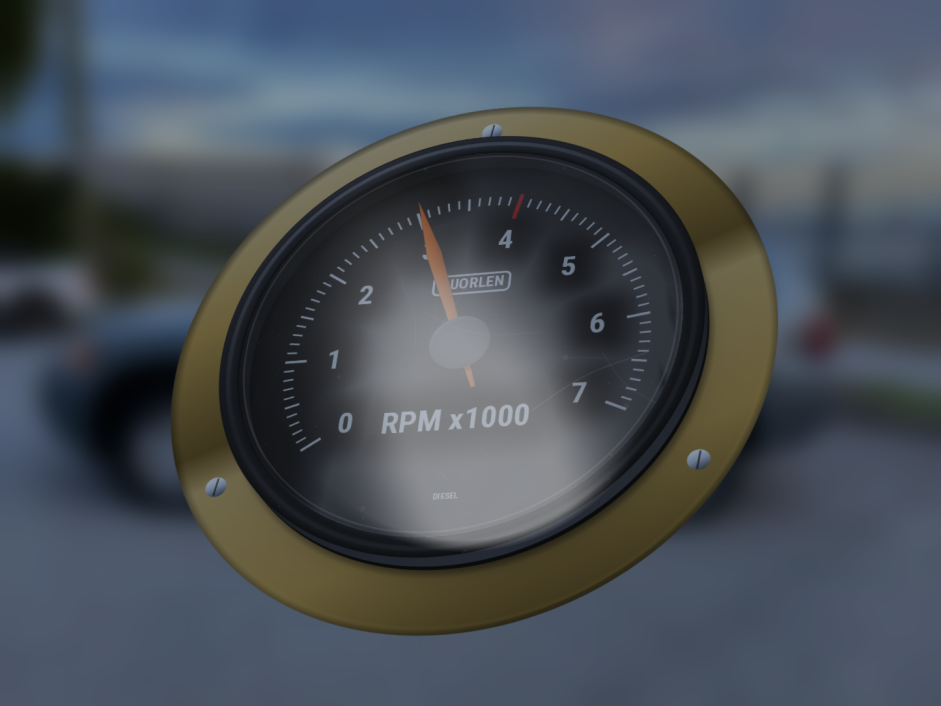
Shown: 3050 rpm
